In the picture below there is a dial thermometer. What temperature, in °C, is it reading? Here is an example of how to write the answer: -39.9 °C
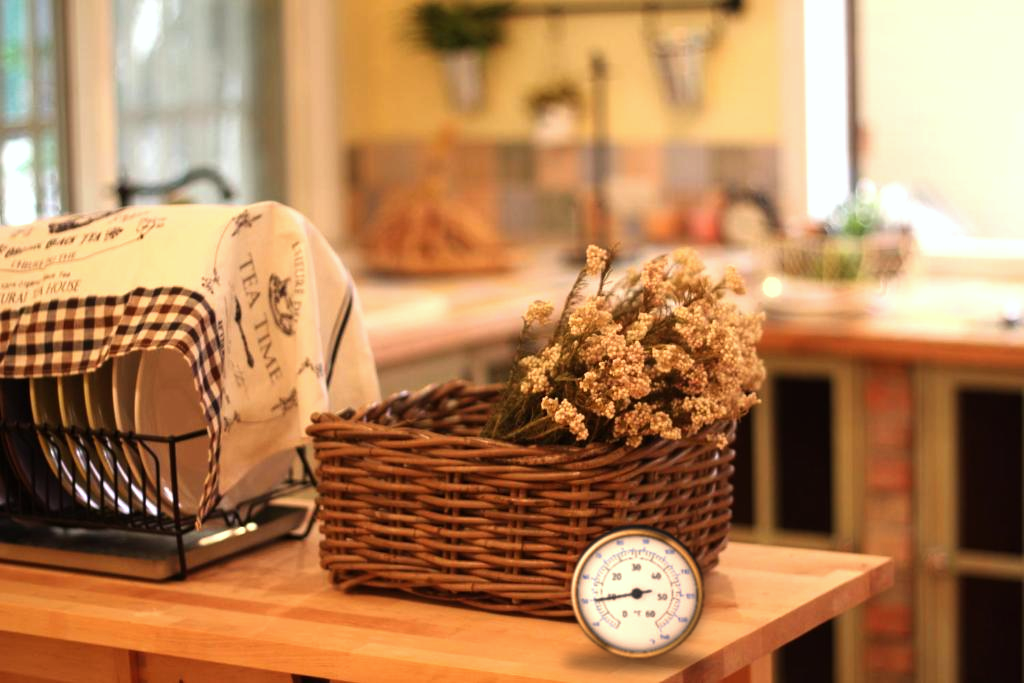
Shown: 10 °C
